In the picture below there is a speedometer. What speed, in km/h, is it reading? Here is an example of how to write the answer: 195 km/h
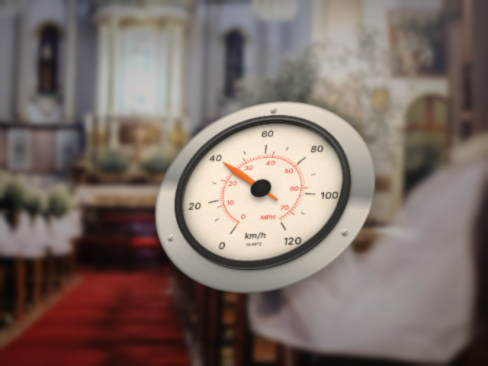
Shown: 40 km/h
